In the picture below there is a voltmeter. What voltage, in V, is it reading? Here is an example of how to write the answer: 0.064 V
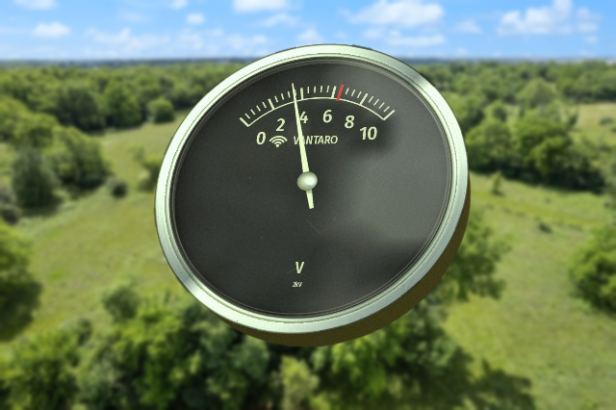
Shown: 3.6 V
